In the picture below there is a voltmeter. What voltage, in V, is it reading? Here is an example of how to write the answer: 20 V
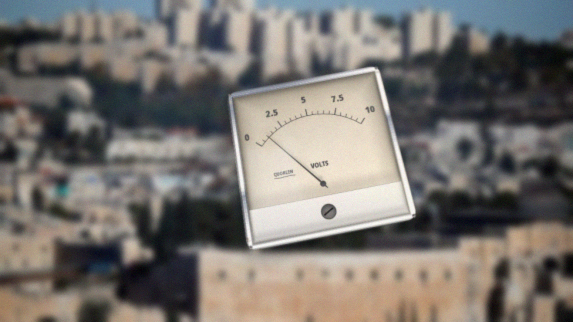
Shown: 1 V
